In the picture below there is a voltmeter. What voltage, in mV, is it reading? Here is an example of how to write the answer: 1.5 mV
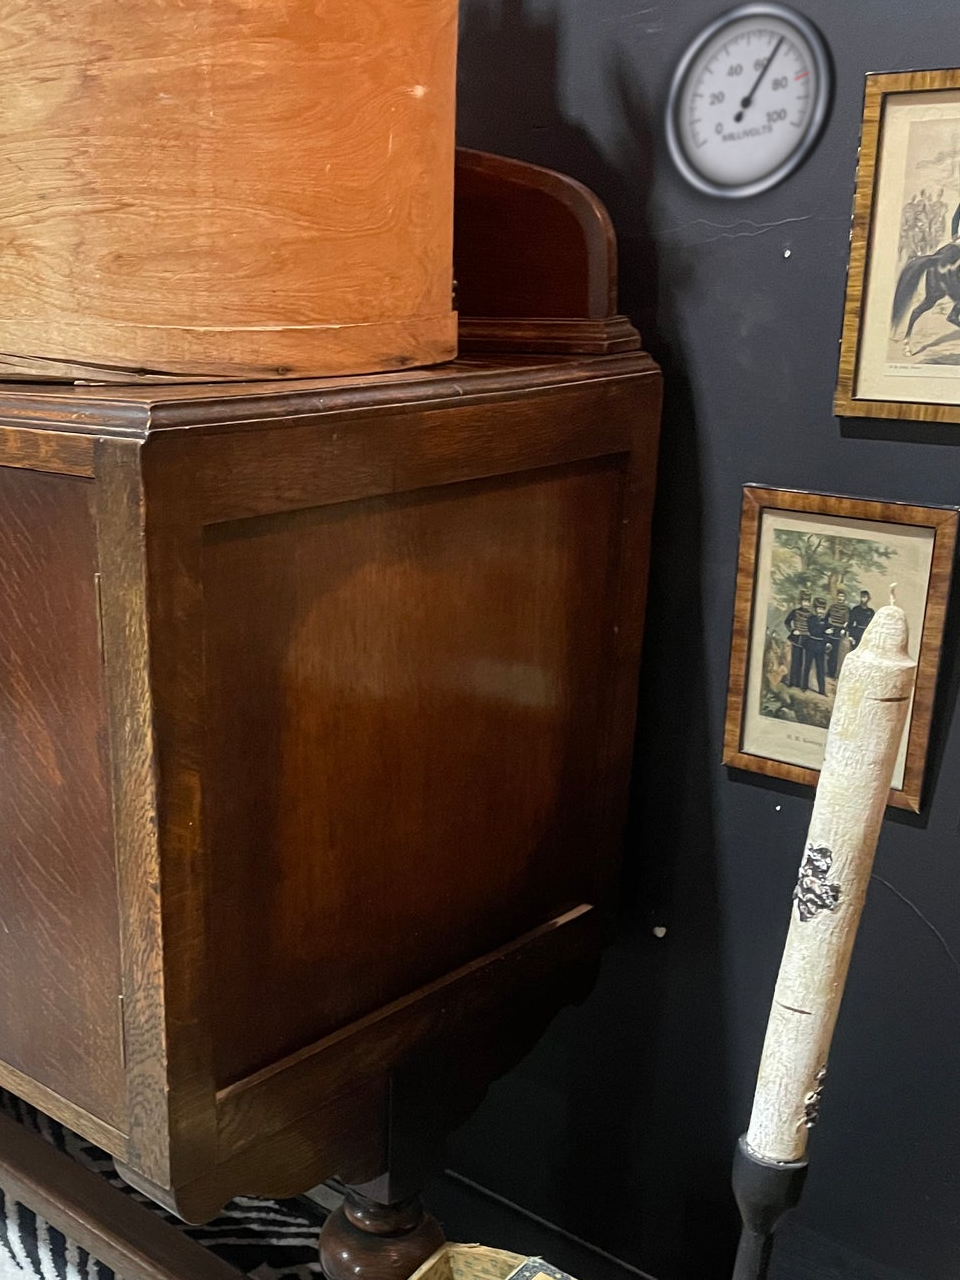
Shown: 65 mV
